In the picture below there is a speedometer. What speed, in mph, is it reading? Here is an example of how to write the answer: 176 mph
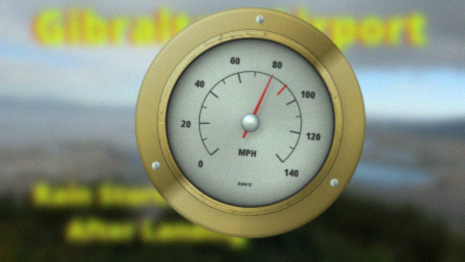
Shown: 80 mph
